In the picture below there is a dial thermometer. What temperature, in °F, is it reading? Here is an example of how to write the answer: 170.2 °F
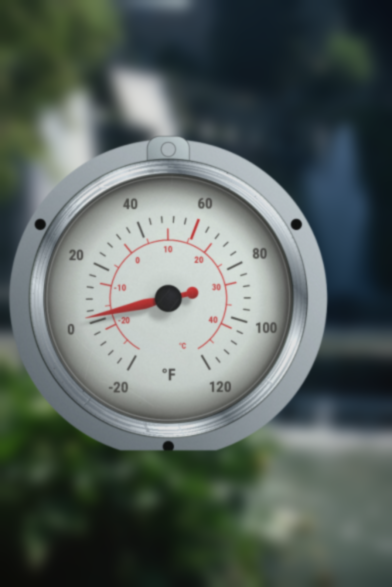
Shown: 2 °F
